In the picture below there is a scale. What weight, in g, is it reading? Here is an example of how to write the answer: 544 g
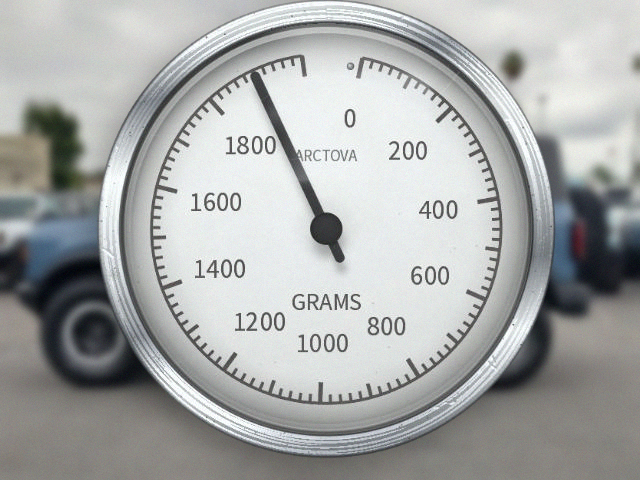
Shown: 1900 g
